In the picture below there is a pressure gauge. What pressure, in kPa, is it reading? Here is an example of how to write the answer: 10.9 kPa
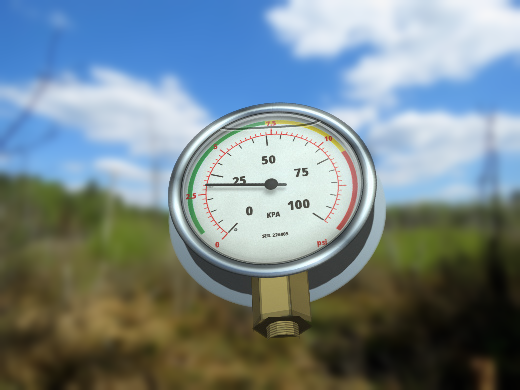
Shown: 20 kPa
